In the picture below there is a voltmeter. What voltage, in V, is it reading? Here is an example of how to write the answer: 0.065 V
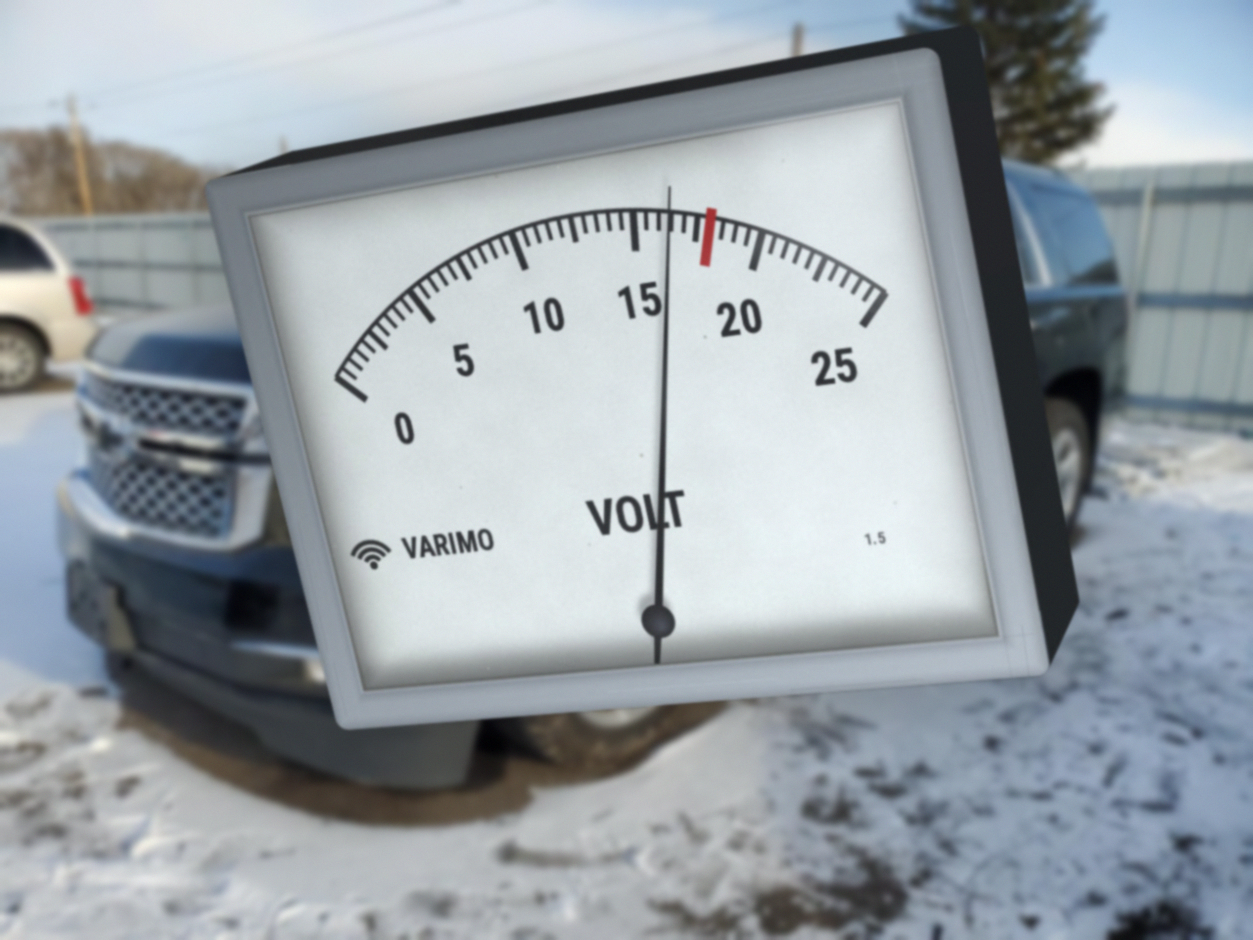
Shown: 16.5 V
